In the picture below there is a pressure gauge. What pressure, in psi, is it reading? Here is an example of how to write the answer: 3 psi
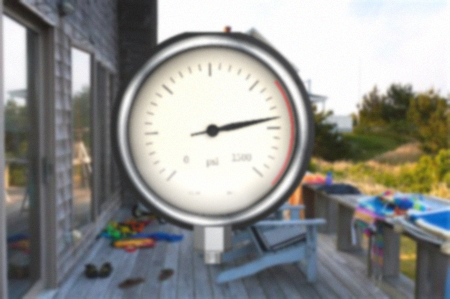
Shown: 1200 psi
